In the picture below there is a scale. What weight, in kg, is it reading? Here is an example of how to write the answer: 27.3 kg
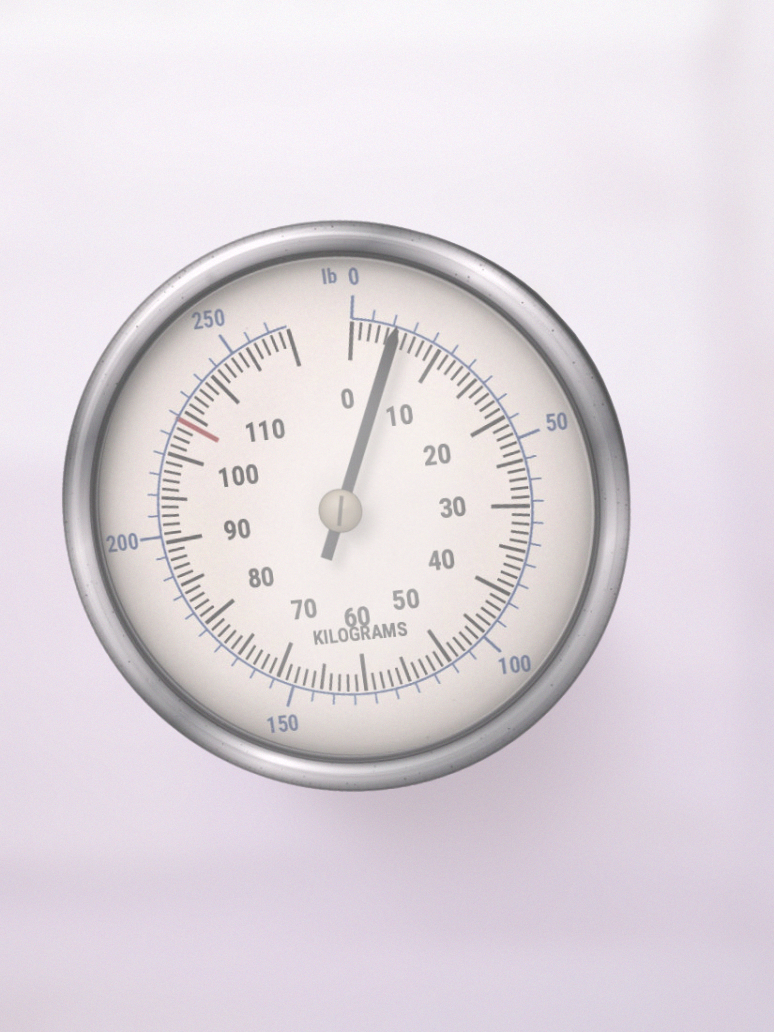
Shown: 5 kg
